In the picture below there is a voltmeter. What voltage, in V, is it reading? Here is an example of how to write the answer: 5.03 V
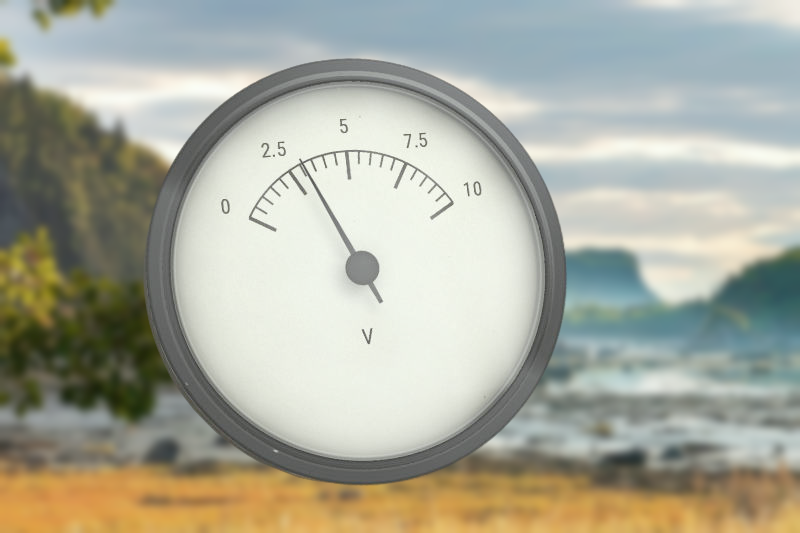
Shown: 3 V
